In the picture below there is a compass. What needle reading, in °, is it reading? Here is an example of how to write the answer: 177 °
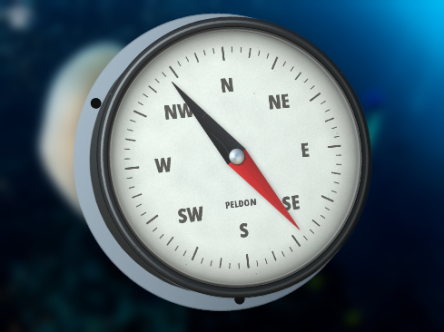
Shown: 145 °
